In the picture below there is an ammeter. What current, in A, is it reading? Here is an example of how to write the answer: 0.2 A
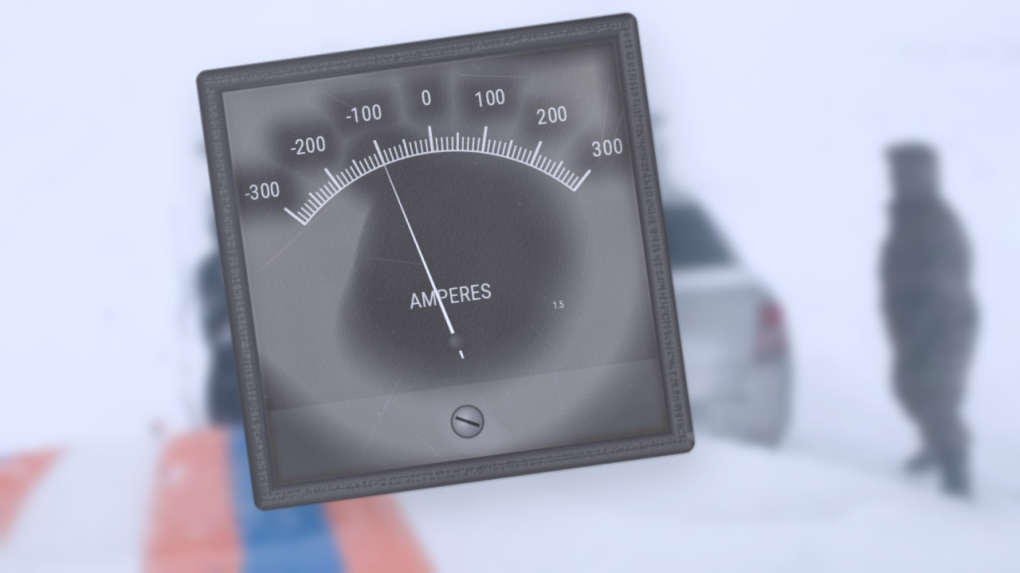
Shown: -100 A
